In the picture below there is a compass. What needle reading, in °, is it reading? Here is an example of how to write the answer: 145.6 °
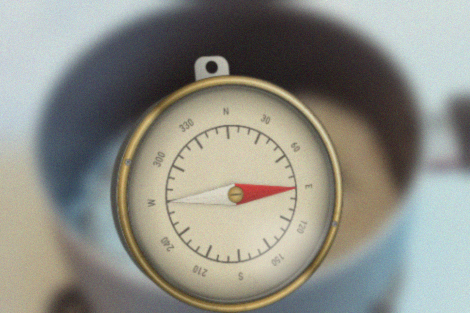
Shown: 90 °
